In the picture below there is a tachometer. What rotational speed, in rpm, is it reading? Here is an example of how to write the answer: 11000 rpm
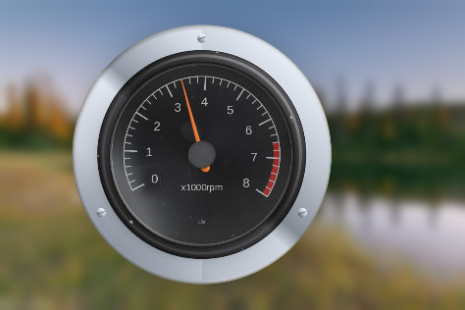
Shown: 3400 rpm
